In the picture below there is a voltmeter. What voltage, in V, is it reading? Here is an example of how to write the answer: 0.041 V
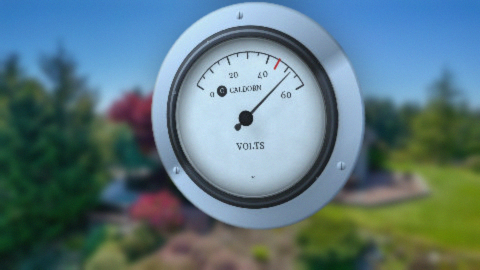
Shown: 52.5 V
